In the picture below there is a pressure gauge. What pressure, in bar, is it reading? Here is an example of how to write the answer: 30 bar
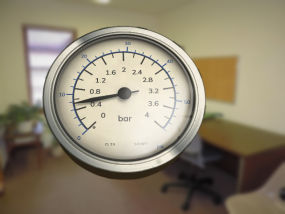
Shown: 0.5 bar
